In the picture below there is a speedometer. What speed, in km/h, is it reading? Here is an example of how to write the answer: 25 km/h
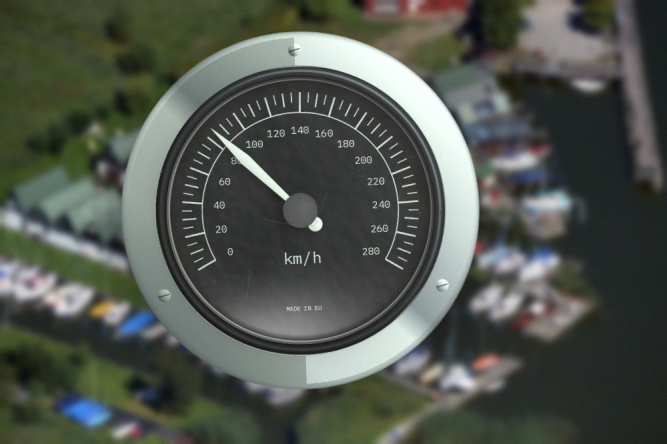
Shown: 85 km/h
